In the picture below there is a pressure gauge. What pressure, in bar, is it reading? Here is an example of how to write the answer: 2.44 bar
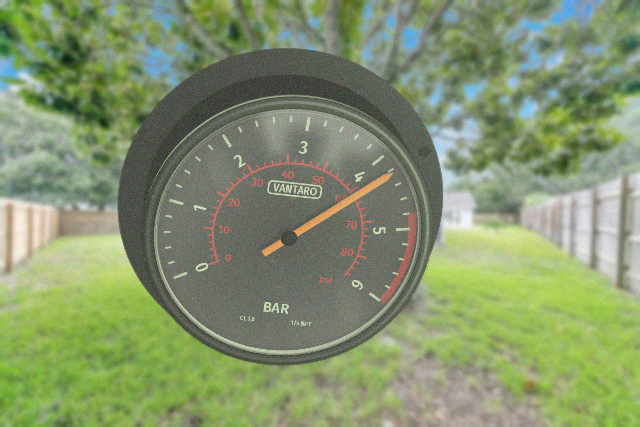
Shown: 4.2 bar
